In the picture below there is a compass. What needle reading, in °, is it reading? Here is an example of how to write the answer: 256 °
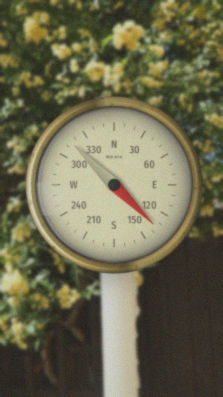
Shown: 135 °
